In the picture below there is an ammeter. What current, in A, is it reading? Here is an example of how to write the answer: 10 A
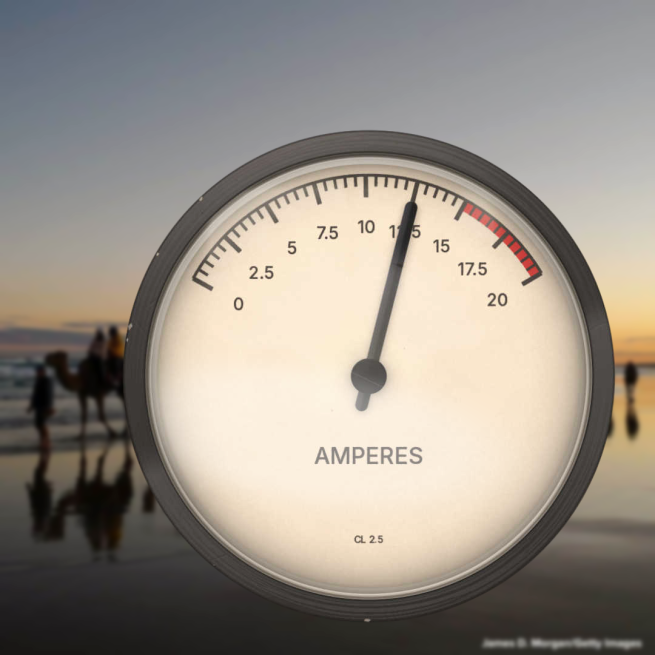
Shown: 12.5 A
